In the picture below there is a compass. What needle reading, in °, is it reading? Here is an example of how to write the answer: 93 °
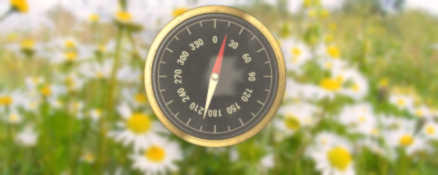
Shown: 15 °
